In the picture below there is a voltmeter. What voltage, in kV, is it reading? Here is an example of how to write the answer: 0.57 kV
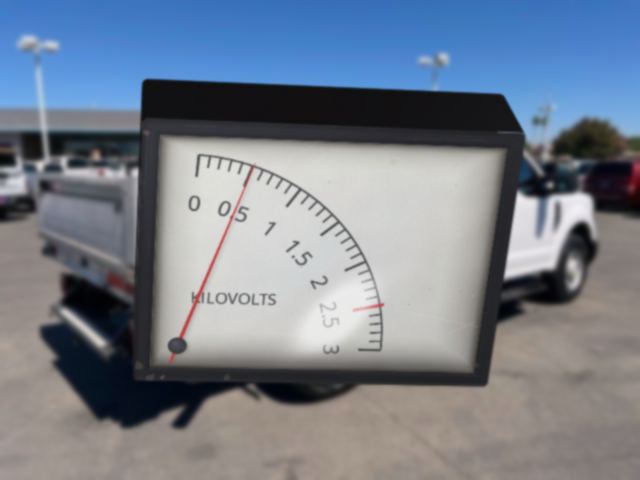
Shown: 0.5 kV
